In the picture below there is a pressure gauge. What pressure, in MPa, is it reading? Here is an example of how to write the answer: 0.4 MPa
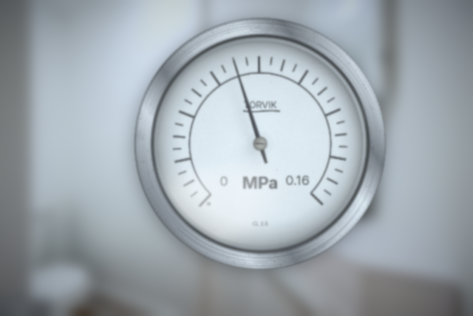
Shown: 0.07 MPa
